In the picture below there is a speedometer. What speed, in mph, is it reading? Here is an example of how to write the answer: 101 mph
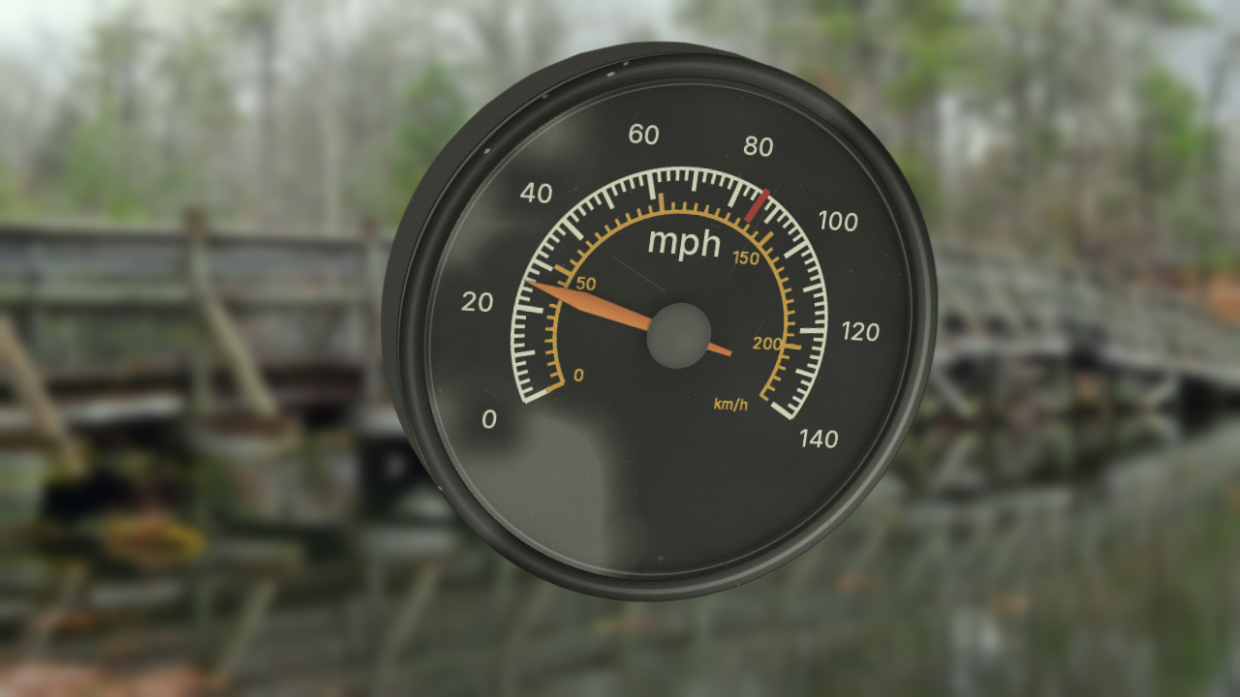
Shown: 26 mph
